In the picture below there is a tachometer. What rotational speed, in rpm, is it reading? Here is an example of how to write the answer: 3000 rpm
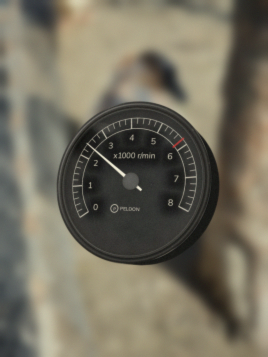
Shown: 2400 rpm
